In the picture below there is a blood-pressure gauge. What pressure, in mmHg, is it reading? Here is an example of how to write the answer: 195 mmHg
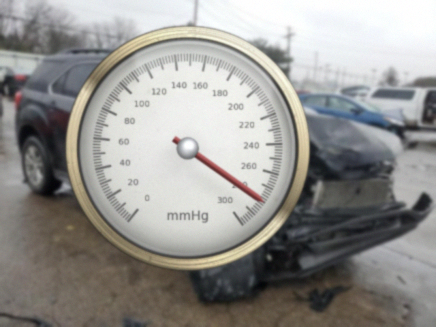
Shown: 280 mmHg
